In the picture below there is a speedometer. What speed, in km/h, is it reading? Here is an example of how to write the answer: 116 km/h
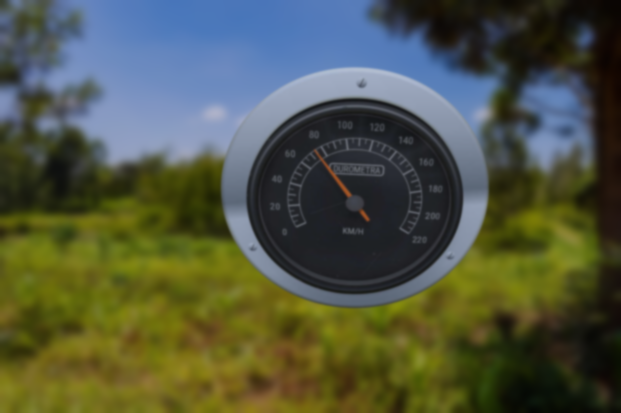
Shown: 75 km/h
